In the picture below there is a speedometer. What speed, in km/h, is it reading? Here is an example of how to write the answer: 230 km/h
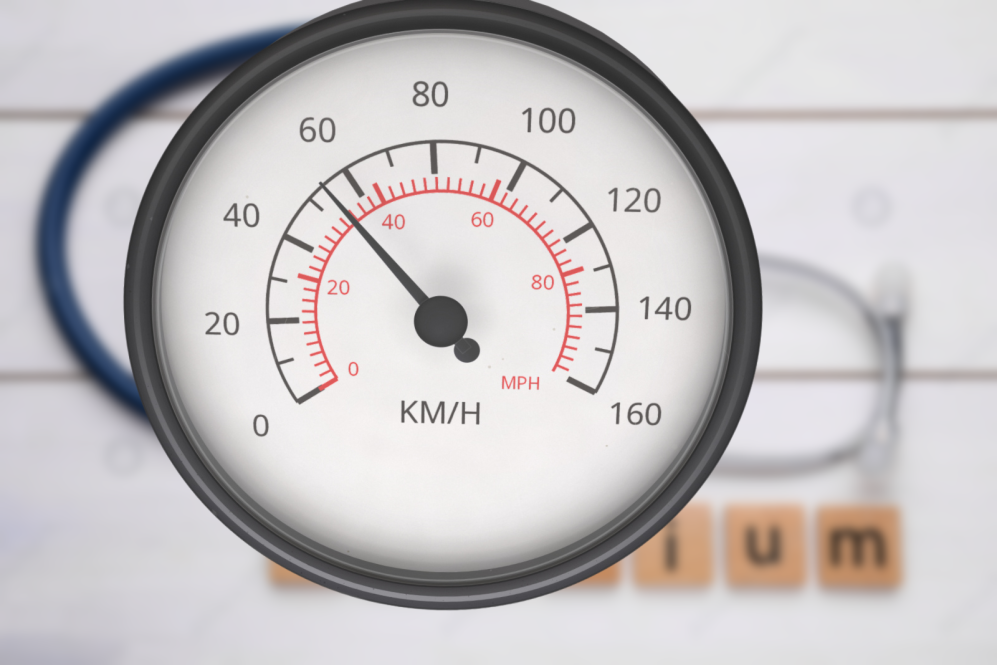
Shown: 55 km/h
